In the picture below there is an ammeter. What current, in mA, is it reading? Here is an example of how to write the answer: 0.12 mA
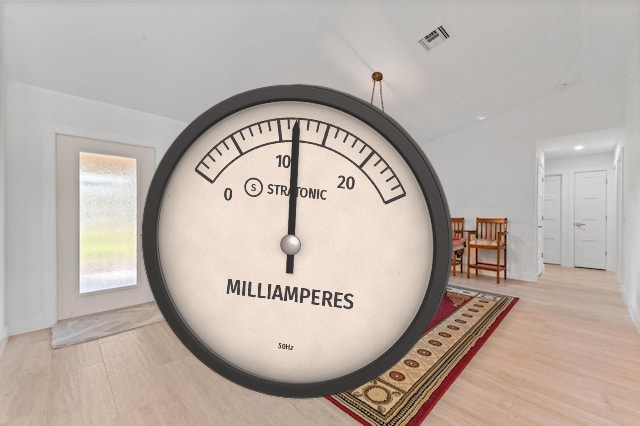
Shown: 12 mA
